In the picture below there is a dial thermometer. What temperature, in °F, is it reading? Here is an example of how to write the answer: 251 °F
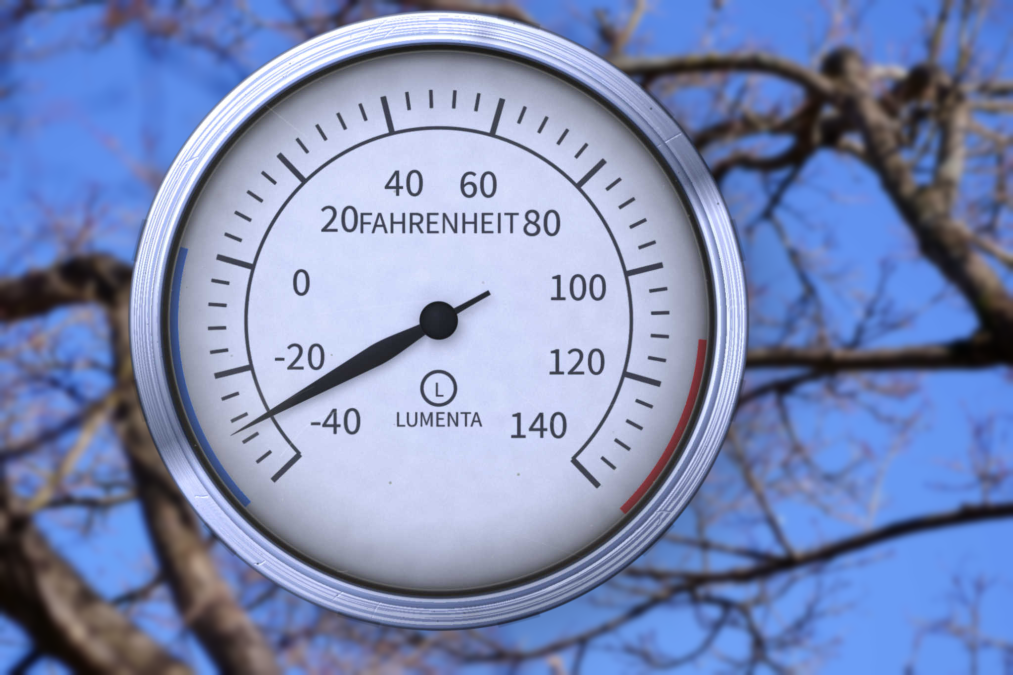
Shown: -30 °F
